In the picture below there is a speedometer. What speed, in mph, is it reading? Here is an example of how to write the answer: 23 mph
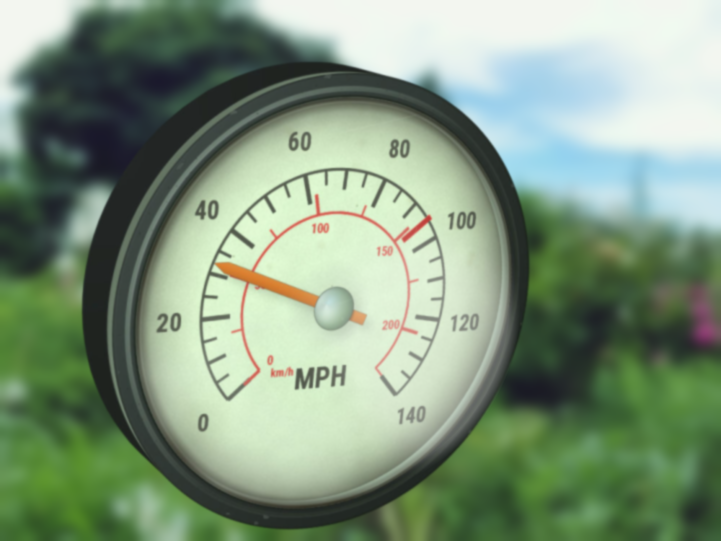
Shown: 32.5 mph
